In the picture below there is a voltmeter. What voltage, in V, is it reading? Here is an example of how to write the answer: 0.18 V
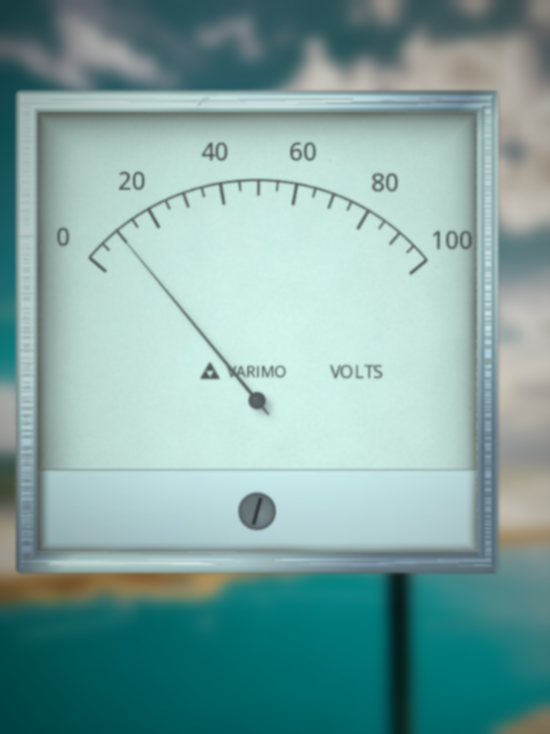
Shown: 10 V
